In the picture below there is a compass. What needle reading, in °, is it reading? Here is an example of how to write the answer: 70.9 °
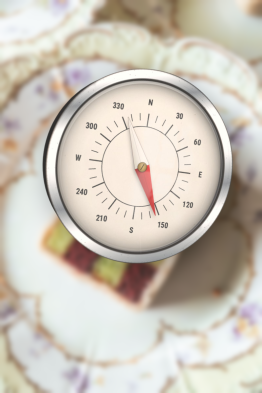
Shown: 155 °
